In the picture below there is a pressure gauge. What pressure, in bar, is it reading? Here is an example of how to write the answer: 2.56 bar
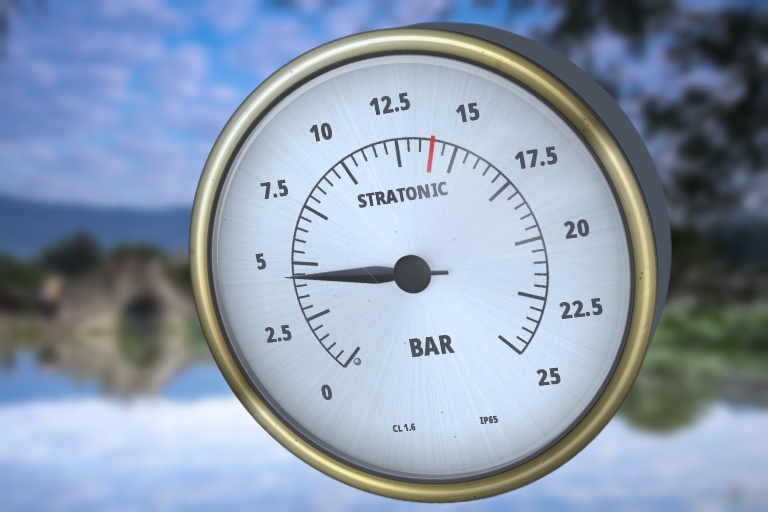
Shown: 4.5 bar
